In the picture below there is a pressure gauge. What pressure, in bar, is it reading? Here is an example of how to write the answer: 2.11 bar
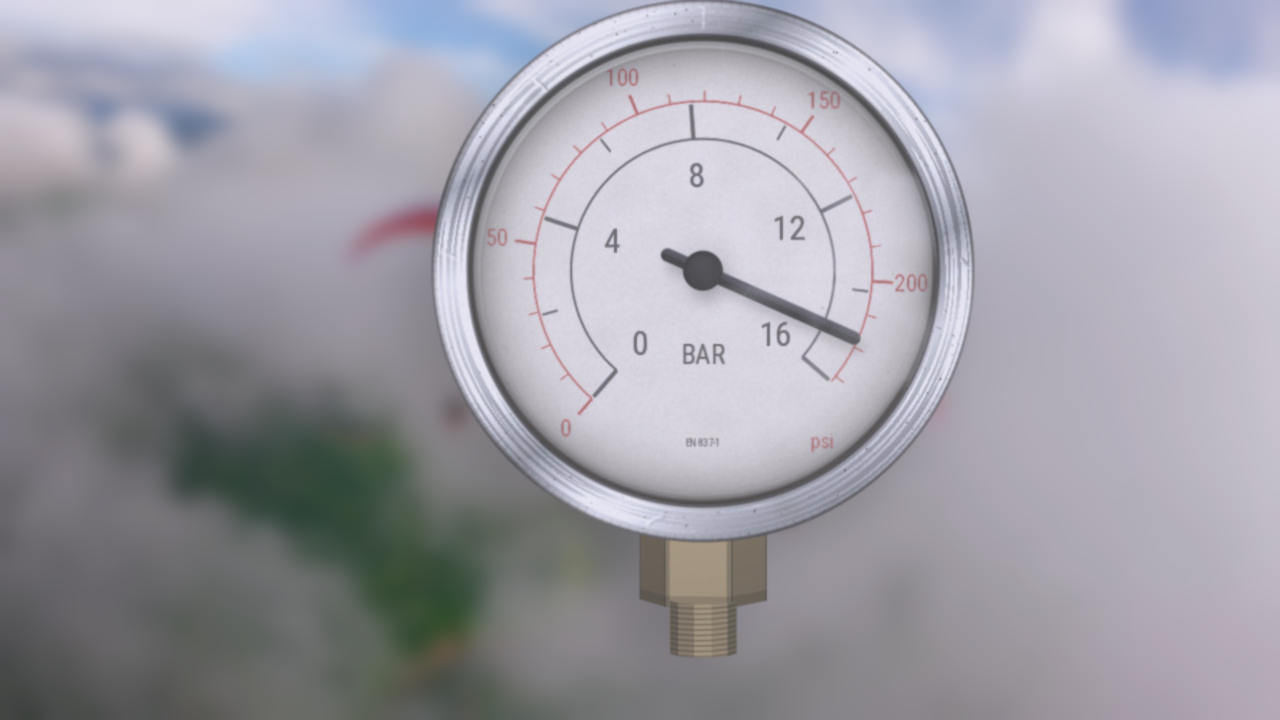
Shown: 15 bar
